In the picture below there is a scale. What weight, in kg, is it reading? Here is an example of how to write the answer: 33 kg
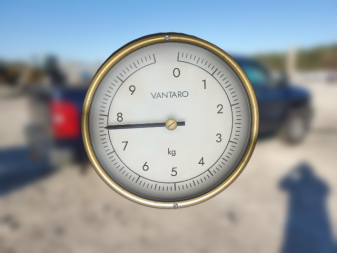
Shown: 7.7 kg
